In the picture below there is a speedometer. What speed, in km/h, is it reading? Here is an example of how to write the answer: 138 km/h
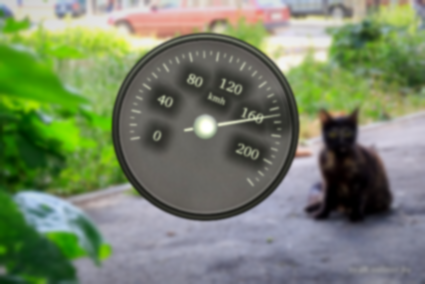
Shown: 165 km/h
